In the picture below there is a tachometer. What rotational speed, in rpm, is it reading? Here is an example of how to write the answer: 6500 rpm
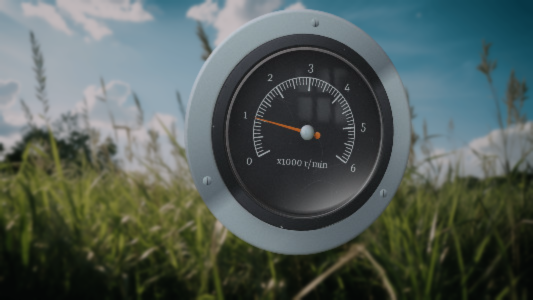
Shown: 1000 rpm
